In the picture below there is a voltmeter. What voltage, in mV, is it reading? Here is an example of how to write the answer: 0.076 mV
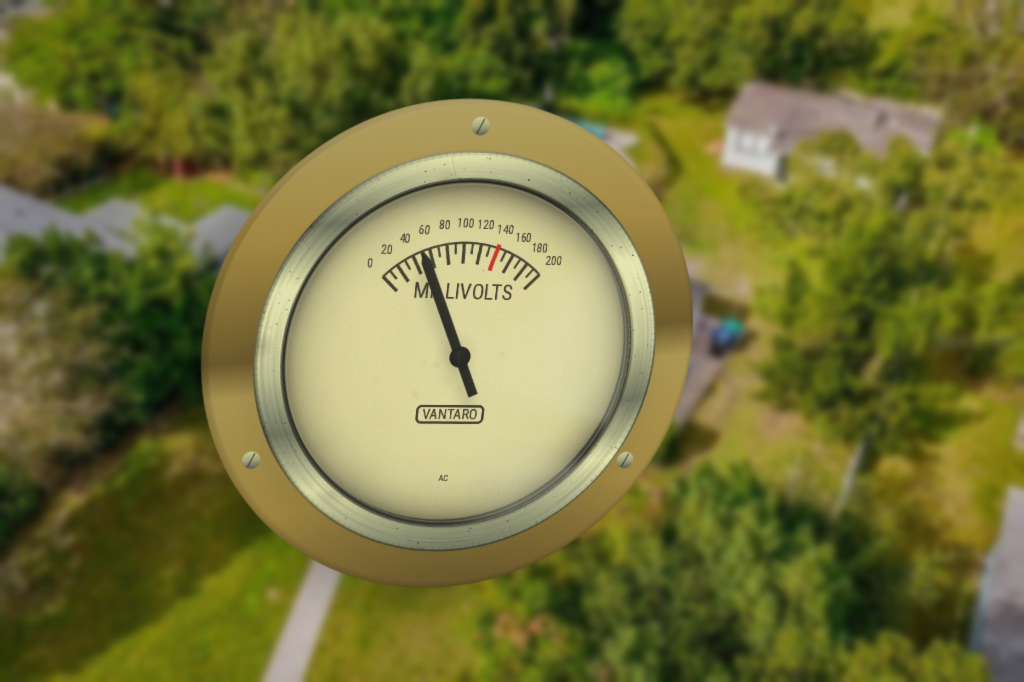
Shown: 50 mV
